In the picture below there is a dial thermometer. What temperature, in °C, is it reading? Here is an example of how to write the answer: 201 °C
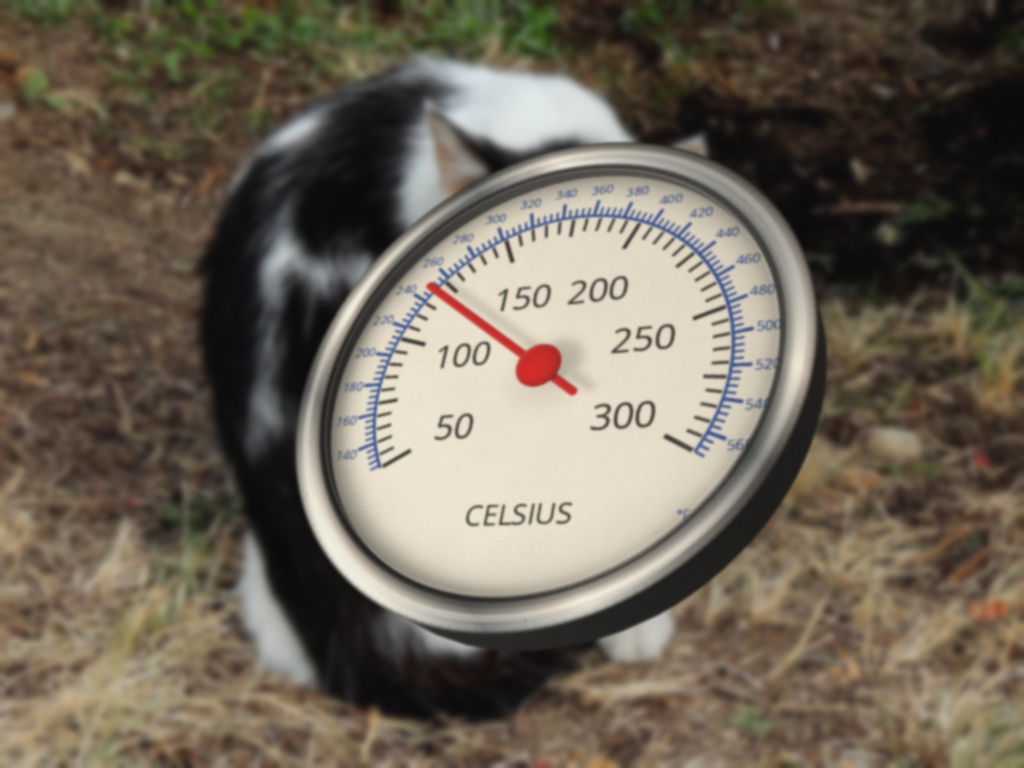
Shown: 120 °C
